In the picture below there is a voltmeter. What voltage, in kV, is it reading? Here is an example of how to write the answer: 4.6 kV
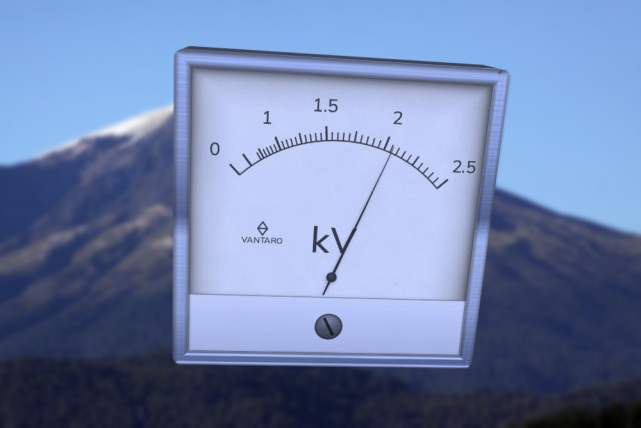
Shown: 2.05 kV
